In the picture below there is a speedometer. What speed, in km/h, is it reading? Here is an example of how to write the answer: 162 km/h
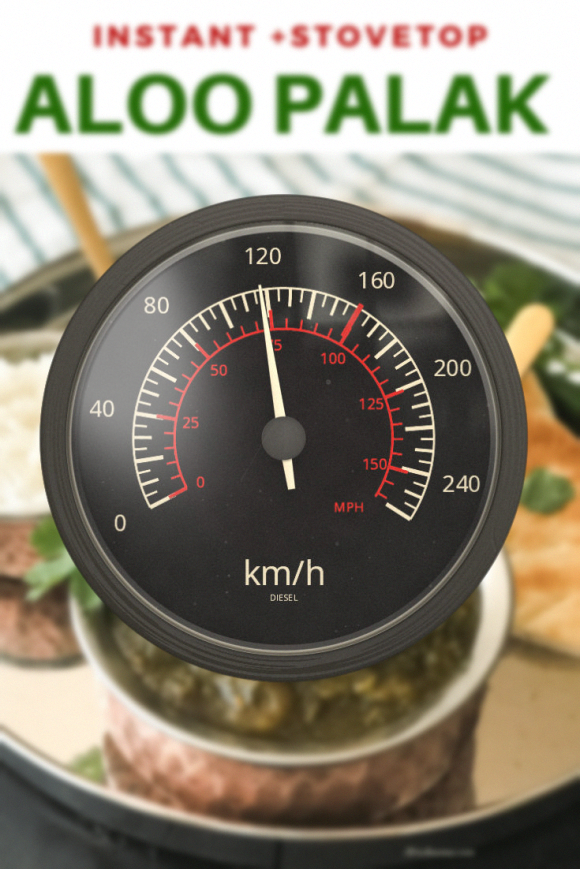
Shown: 117.5 km/h
